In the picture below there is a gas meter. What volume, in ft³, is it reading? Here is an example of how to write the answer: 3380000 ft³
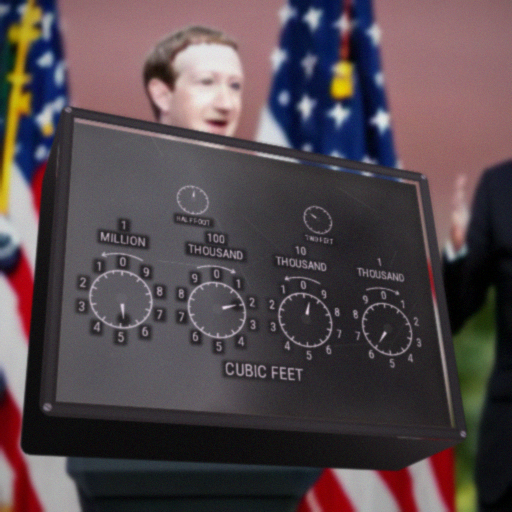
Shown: 519600 ft³
